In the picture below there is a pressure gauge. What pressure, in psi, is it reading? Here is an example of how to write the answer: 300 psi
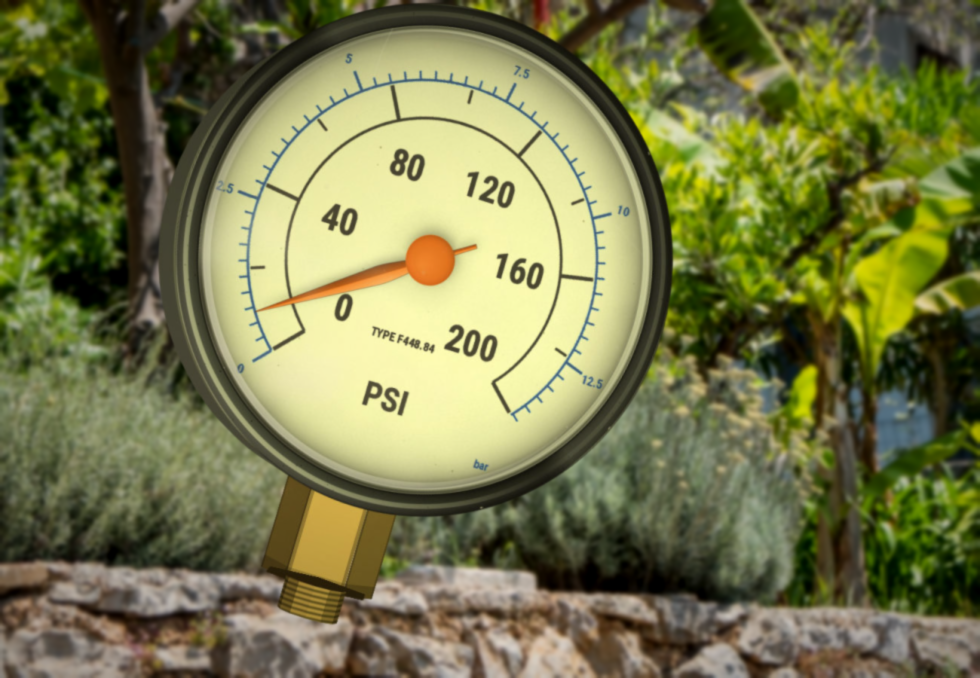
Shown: 10 psi
